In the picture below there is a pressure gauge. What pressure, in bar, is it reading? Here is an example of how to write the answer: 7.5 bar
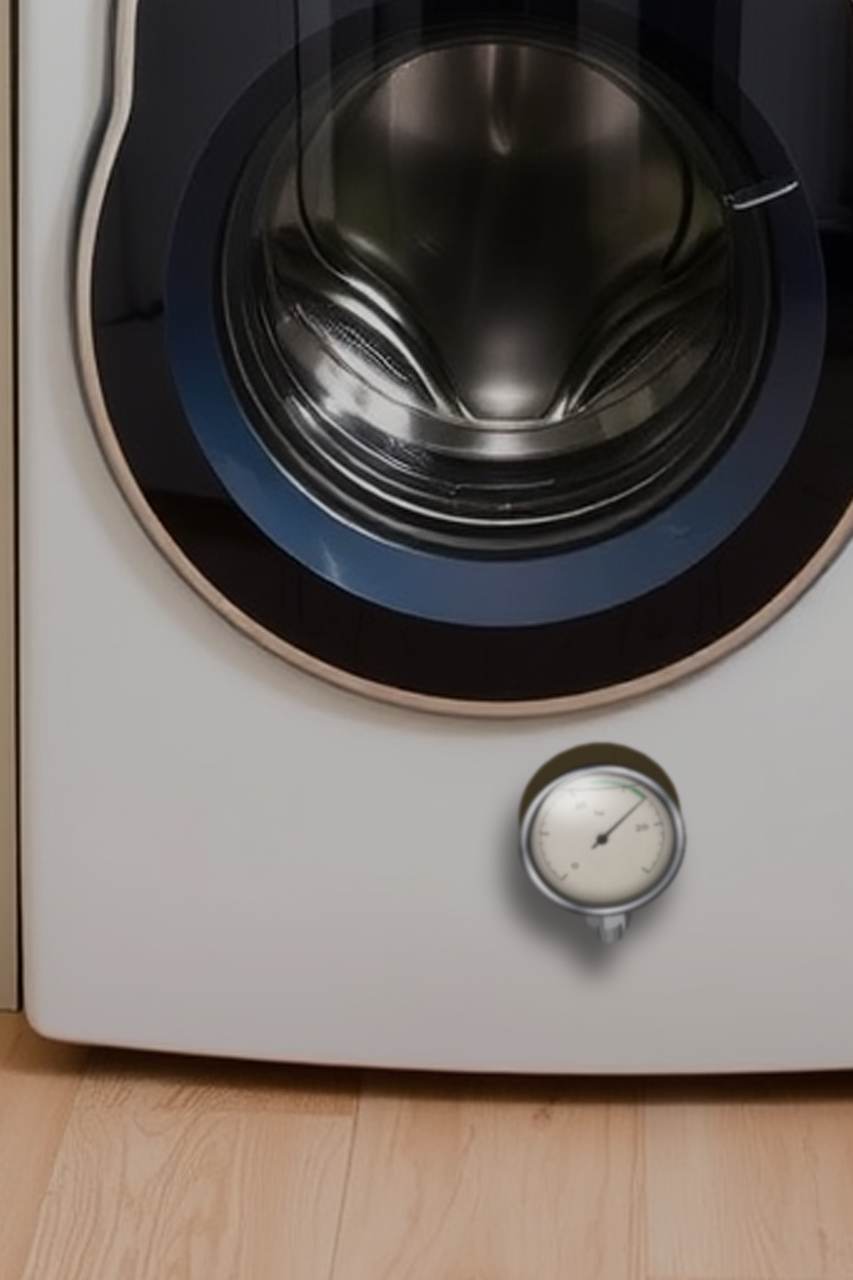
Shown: 17 bar
